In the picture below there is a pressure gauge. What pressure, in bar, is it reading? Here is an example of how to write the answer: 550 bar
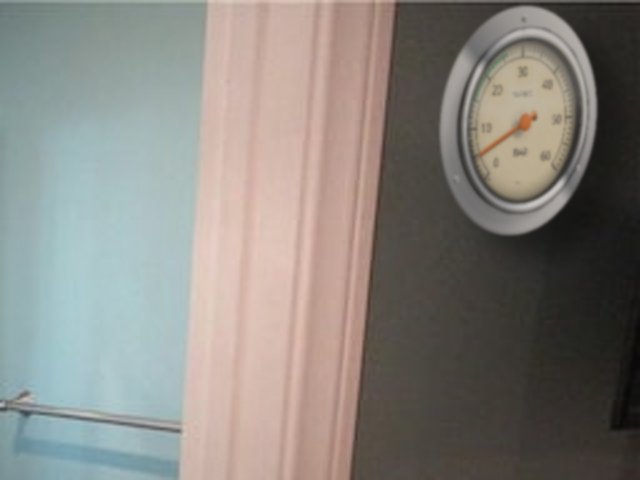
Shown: 5 bar
